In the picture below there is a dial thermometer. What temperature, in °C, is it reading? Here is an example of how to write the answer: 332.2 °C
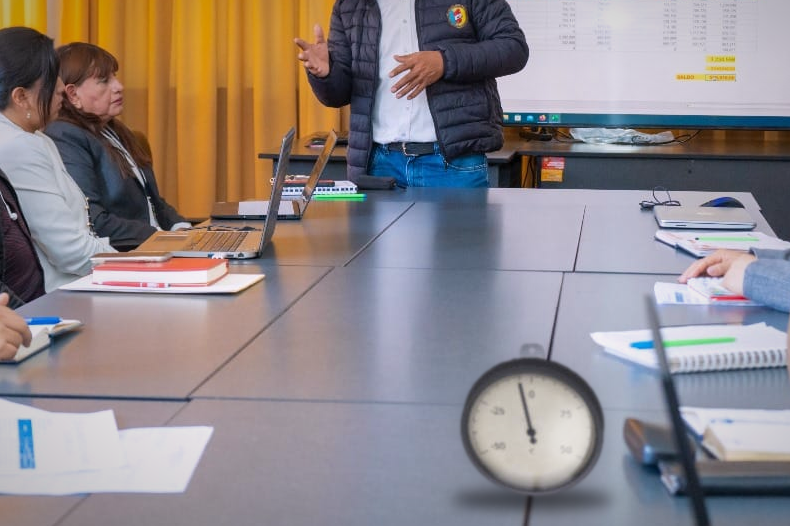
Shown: -5 °C
